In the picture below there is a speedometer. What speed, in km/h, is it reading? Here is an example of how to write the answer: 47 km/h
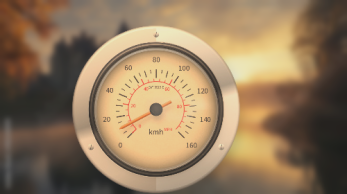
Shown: 10 km/h
